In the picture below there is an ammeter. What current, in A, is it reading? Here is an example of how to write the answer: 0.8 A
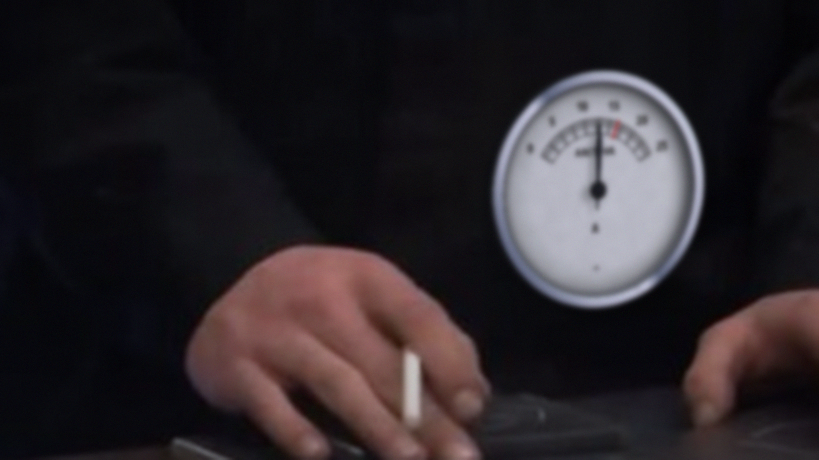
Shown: 12.5 A
